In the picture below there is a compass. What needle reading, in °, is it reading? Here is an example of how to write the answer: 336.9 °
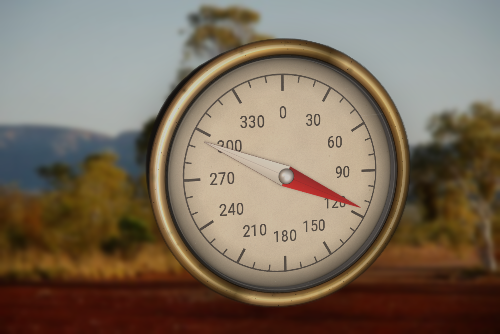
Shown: 115 °
